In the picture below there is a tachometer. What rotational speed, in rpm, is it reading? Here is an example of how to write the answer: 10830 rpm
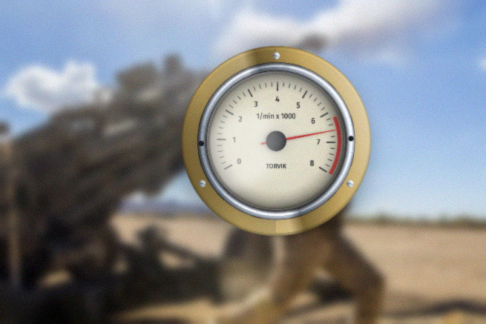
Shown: 6600 rpm
